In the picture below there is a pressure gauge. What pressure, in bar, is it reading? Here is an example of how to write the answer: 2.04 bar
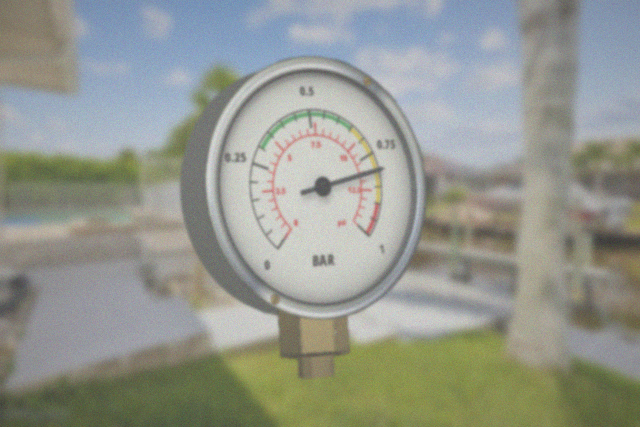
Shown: 0.8 bar
